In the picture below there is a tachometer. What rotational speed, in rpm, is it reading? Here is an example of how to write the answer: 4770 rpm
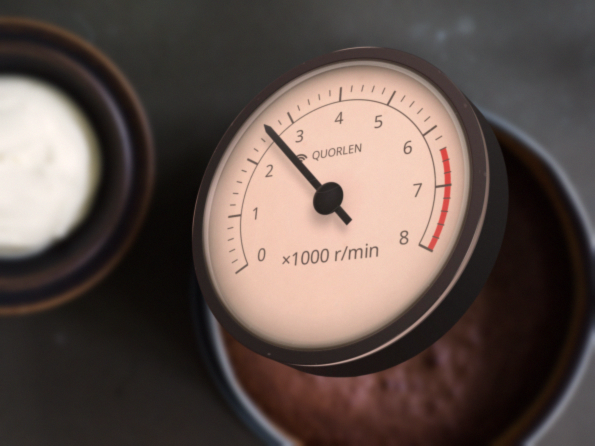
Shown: 2600 rpm
